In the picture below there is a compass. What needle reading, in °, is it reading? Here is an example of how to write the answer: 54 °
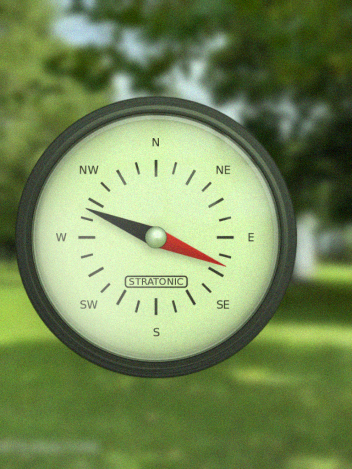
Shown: 112.5 °
